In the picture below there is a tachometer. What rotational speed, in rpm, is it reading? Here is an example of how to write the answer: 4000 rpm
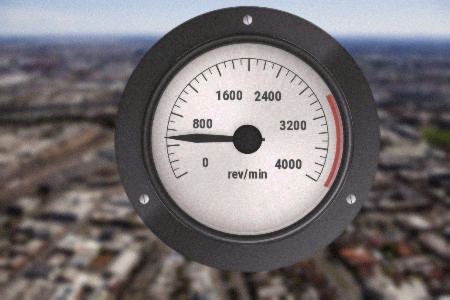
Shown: 500 rpm
